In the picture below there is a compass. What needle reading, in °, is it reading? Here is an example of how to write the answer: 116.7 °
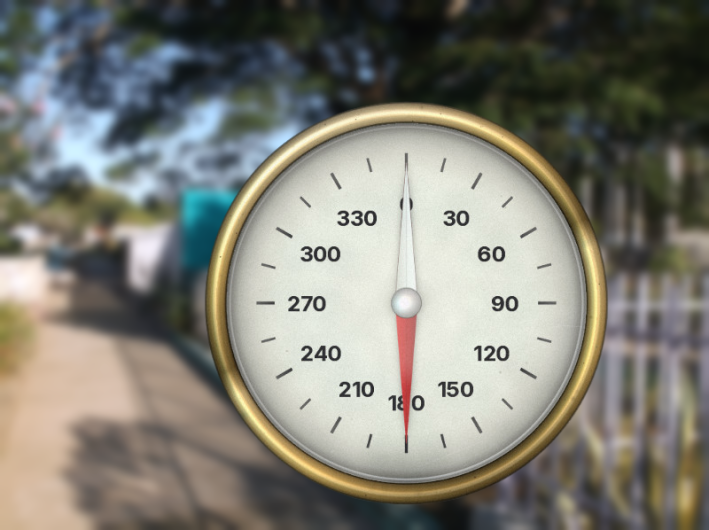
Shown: 180 °
